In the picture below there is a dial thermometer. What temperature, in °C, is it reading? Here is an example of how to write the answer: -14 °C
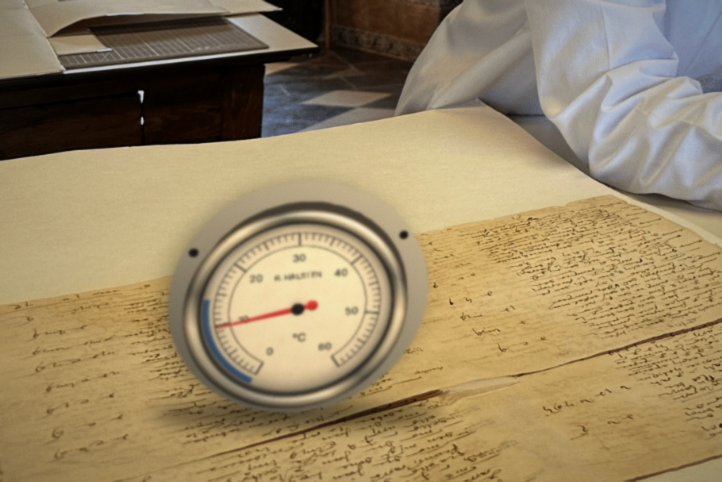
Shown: 10 °C
